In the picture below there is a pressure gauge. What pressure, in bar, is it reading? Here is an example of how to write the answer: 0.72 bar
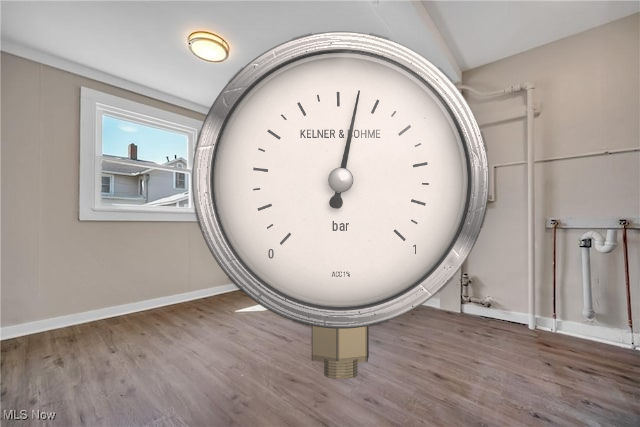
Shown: 0.55 bar
